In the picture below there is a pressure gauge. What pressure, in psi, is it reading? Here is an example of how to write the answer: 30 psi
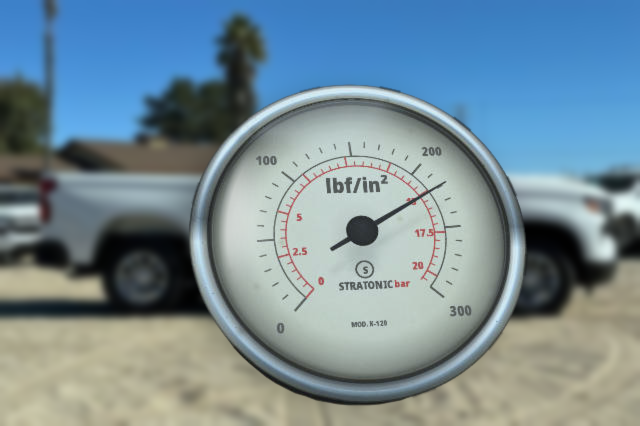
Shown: 220 psi
